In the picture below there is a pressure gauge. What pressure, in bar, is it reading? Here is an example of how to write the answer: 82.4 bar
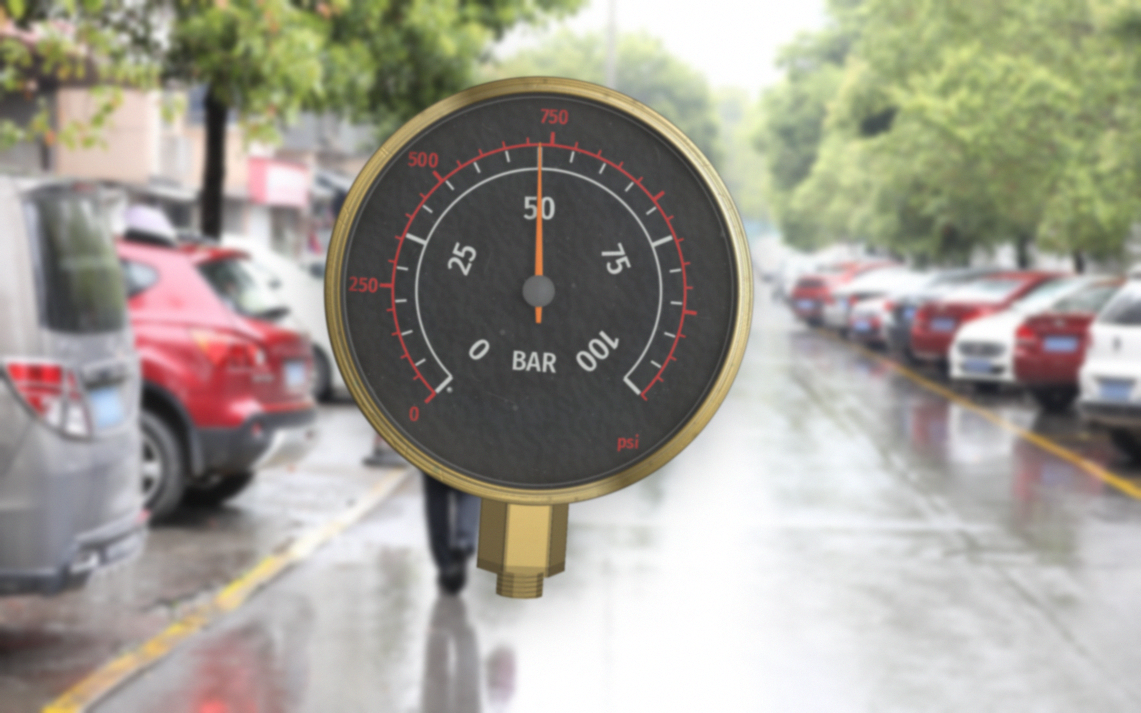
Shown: 50 bar
